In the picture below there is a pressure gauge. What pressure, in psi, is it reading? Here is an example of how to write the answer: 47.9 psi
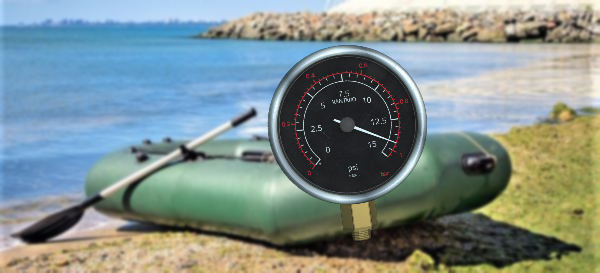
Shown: 14 psi
